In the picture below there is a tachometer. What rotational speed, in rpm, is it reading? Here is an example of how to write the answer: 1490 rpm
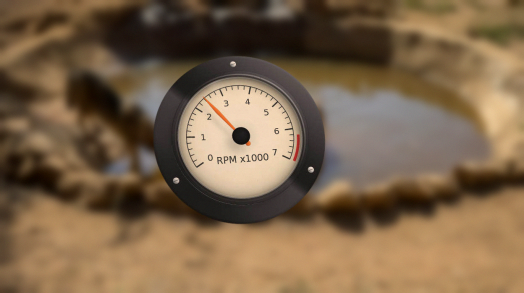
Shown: 2400 rpm
